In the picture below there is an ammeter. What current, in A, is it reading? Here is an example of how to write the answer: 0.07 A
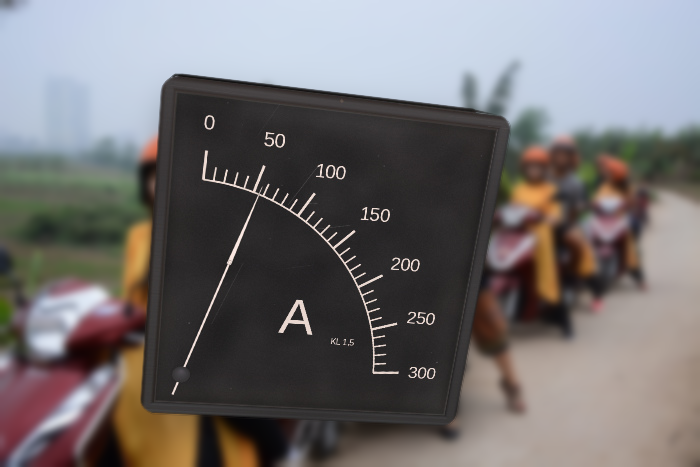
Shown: 55 A
